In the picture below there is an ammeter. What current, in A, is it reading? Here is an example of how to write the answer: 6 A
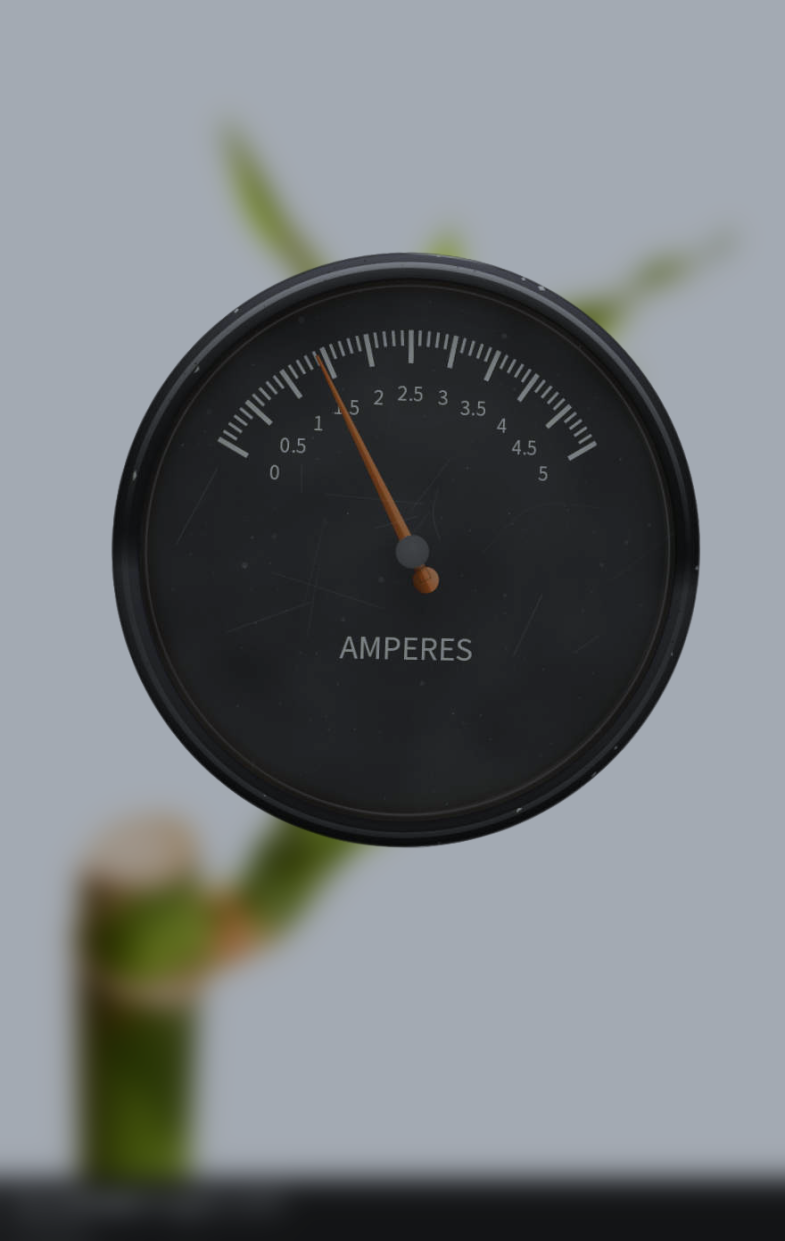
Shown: 1.4 A
